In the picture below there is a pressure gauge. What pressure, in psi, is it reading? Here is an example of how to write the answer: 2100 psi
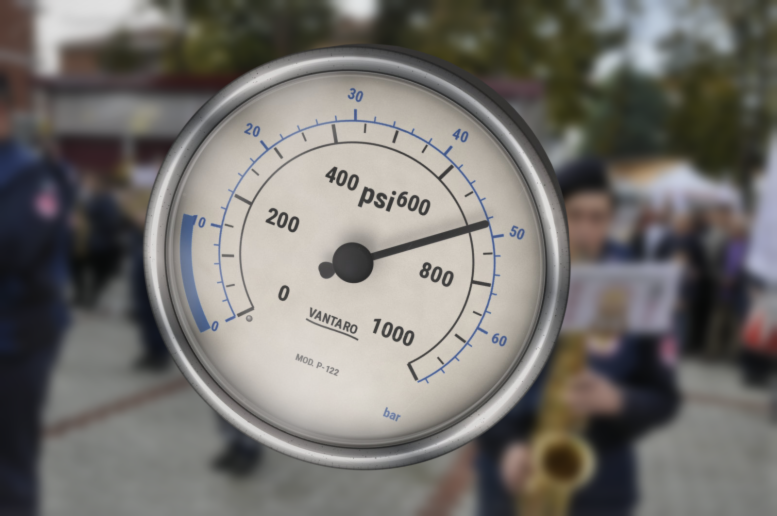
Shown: 700 psi
